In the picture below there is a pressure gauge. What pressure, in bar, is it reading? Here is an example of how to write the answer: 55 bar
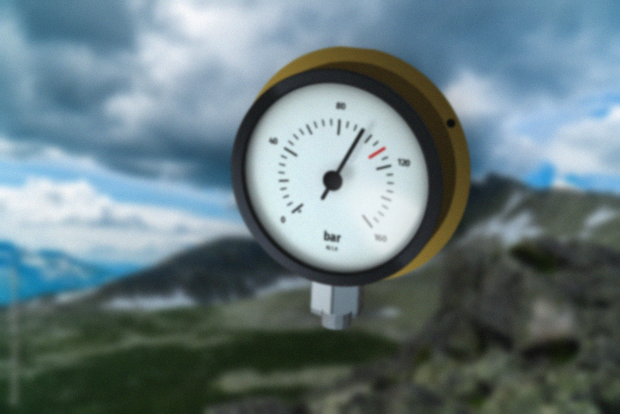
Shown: 95 bar
